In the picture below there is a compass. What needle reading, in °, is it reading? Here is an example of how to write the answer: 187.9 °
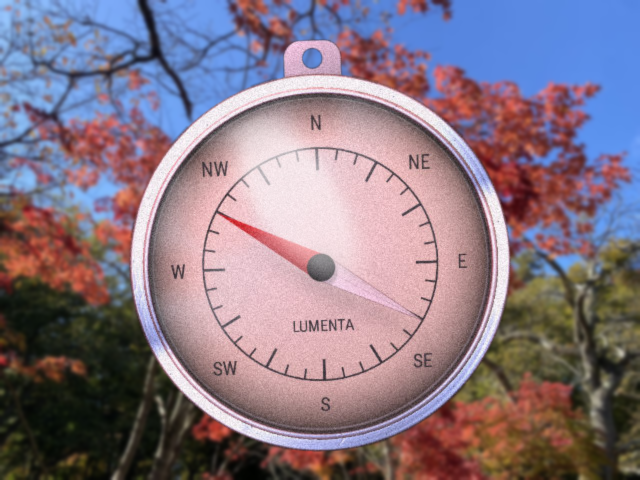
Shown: 300 °
